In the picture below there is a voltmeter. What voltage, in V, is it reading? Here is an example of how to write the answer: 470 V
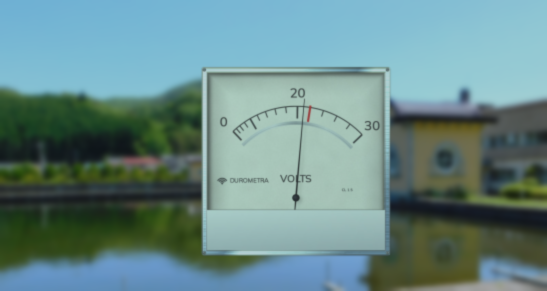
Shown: 21 V
